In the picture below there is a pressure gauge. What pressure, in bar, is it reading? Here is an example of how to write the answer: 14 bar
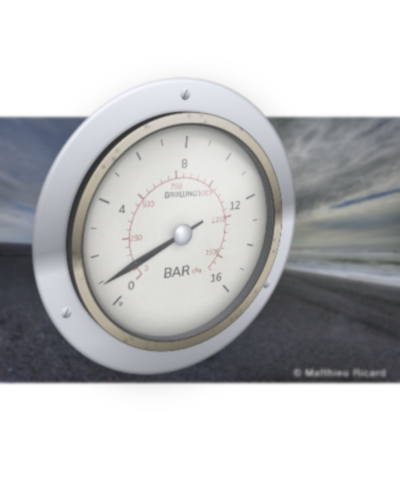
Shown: 1 bar
